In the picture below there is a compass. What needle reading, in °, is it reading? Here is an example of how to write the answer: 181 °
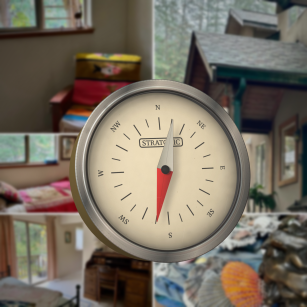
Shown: 195 °
